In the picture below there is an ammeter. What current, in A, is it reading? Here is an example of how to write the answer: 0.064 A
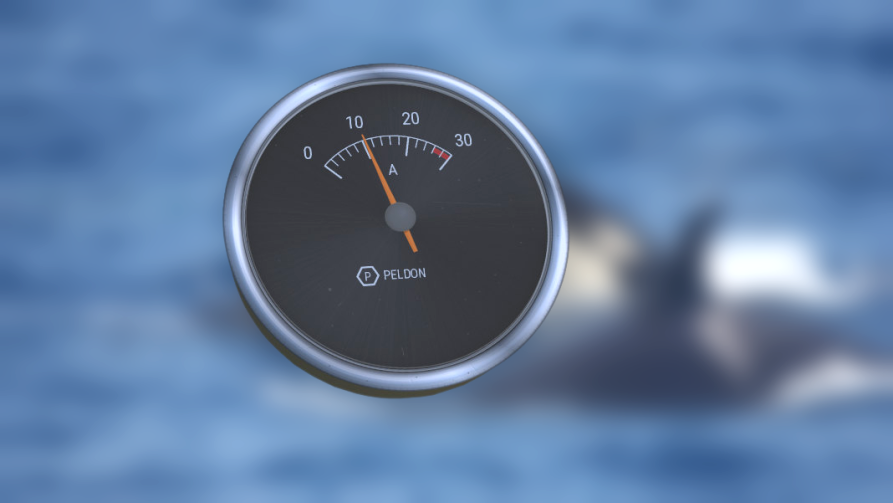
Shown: 10 A
